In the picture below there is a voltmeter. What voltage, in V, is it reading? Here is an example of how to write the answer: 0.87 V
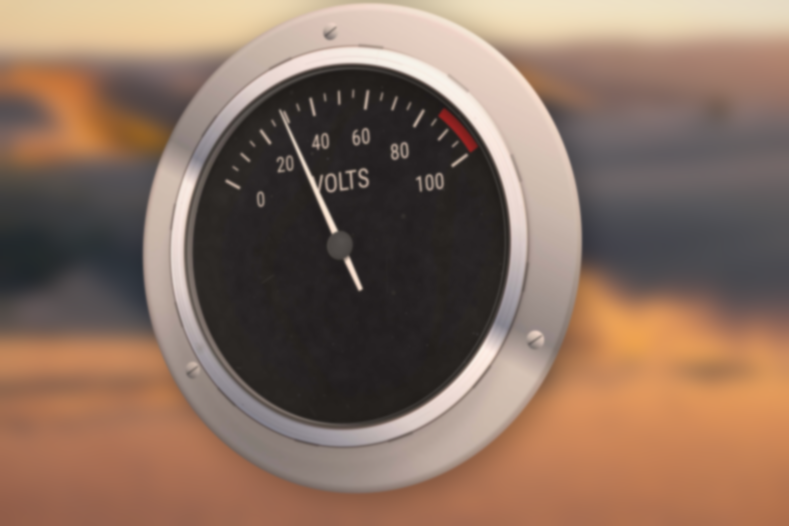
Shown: 30 V
